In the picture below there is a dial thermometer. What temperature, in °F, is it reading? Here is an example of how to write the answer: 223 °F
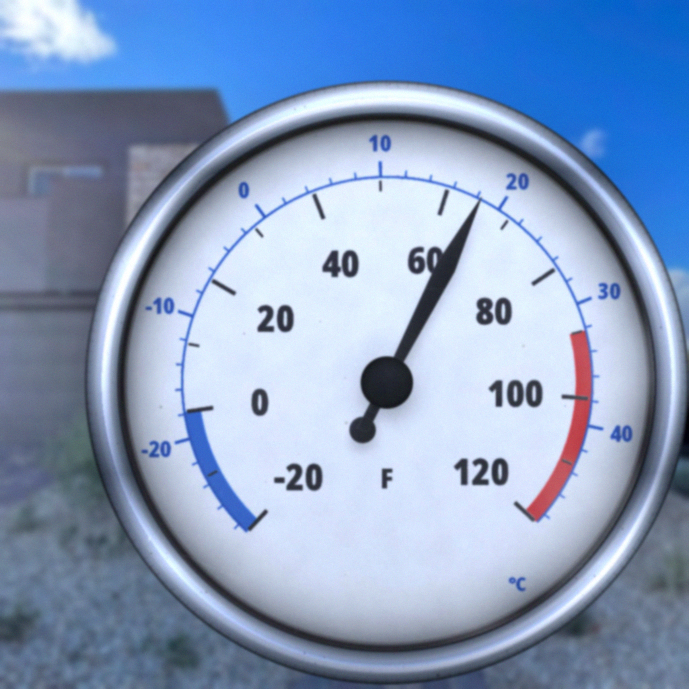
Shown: 65 °F
